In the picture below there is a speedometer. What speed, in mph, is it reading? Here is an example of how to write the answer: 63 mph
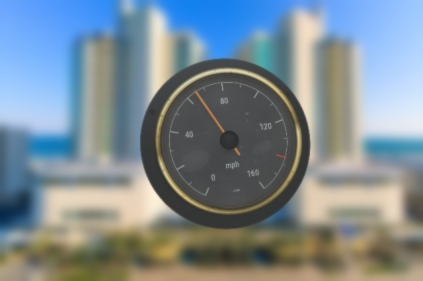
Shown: 65 mph
